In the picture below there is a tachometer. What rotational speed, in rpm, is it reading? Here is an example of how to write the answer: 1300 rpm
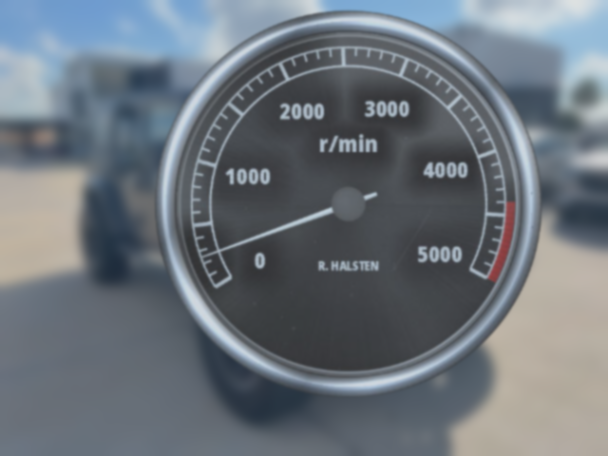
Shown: 250 rpm
